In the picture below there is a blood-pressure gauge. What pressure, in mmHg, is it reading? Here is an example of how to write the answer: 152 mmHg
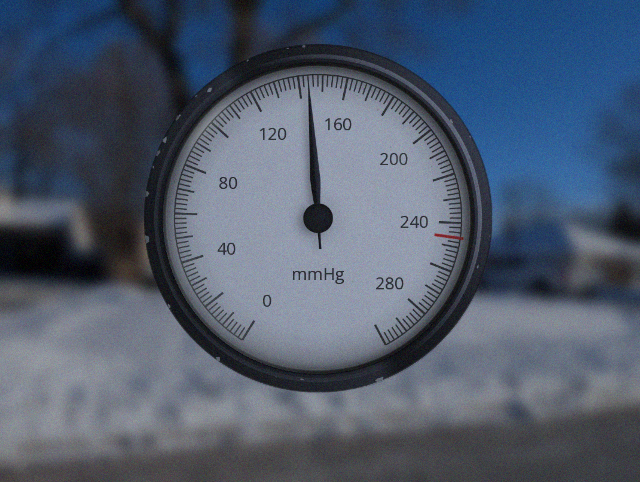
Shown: 144 mmHg
